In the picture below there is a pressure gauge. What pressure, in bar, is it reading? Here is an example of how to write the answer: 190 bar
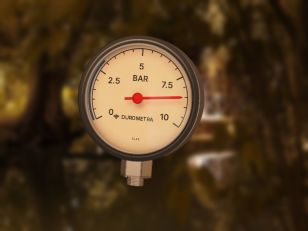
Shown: 8.5 bar
